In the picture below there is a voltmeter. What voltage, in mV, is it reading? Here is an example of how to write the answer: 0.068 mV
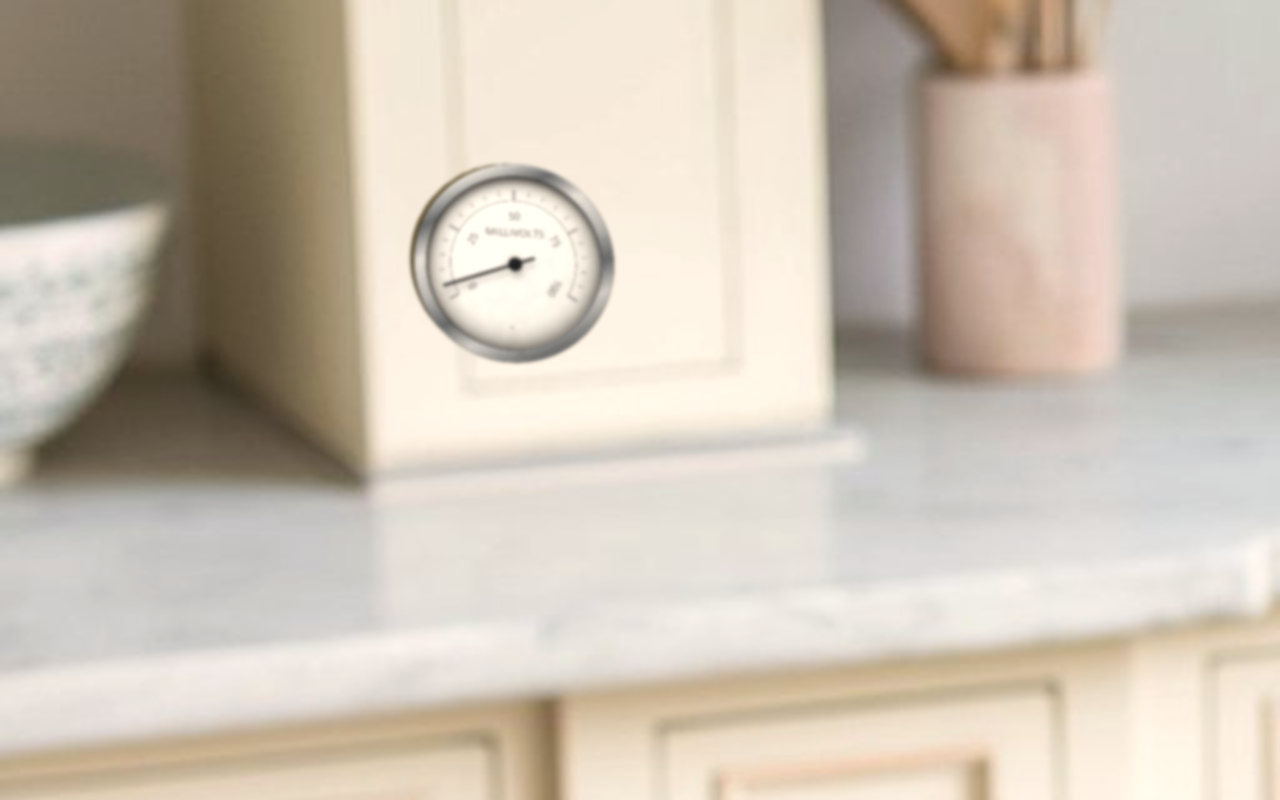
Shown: 5 mV
